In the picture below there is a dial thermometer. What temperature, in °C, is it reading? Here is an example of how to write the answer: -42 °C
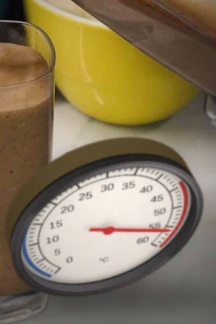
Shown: 55 °C
